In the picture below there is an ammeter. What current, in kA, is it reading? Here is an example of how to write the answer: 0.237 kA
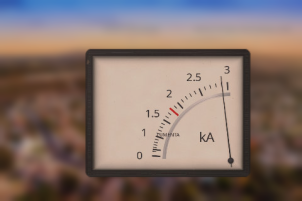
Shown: 2.9 kA
